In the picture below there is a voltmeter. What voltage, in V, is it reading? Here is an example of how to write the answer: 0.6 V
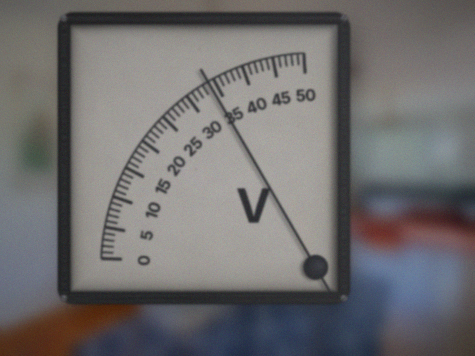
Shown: 34 V
